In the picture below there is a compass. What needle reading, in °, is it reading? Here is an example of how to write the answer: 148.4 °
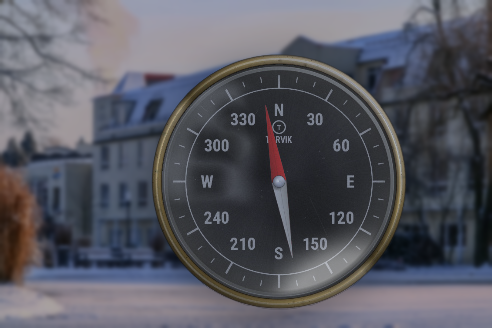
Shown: 350 °
